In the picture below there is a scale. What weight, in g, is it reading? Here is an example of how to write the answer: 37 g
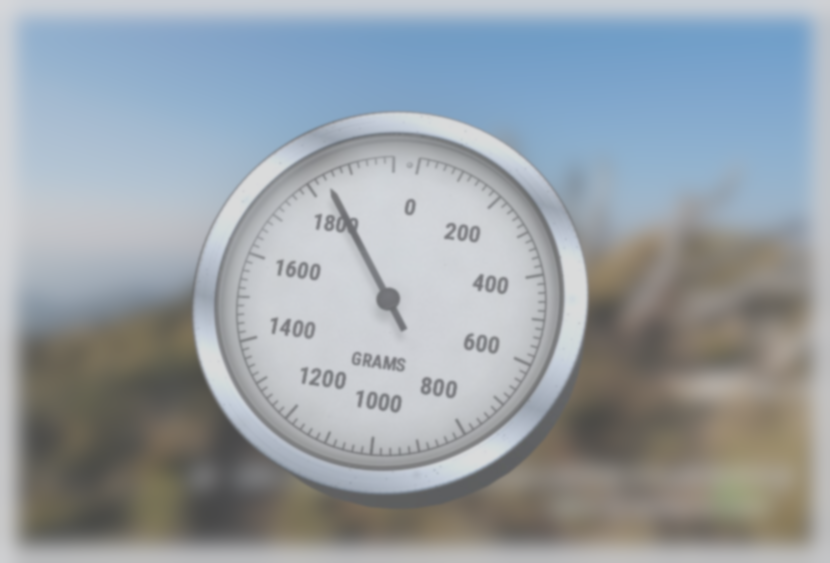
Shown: 1840 g
